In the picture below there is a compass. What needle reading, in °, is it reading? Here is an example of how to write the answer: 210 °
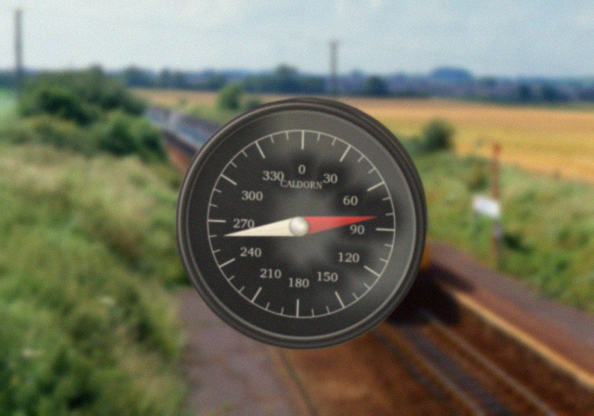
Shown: 80 °
